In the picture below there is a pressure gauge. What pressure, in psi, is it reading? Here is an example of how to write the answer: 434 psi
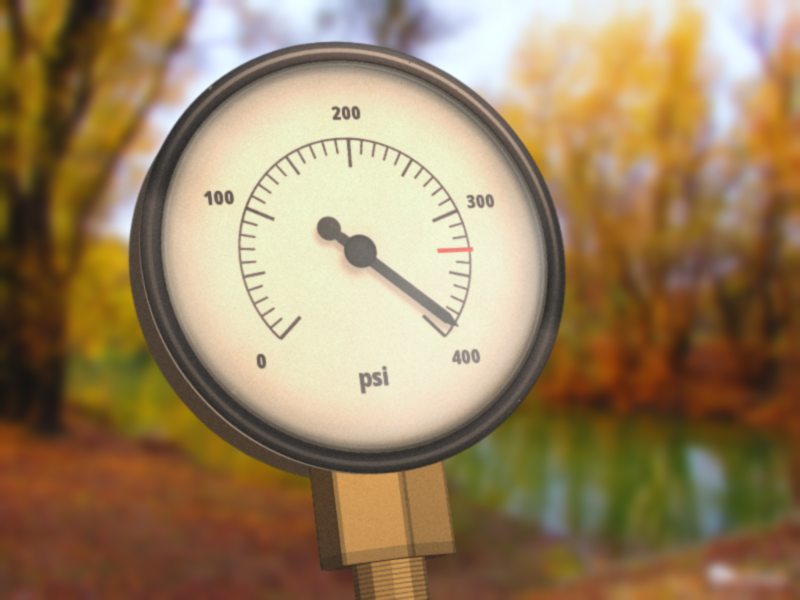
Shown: 390 psi
